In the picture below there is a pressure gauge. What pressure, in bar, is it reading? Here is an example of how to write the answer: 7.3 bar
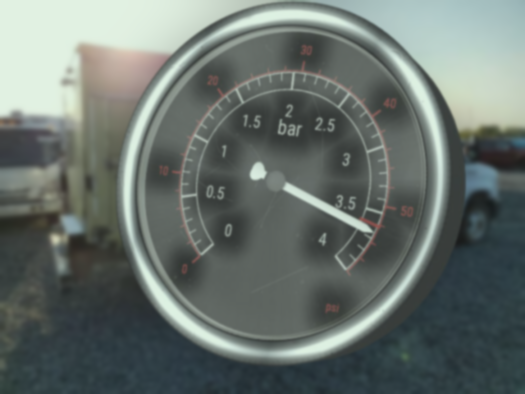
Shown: 3.65 bar
